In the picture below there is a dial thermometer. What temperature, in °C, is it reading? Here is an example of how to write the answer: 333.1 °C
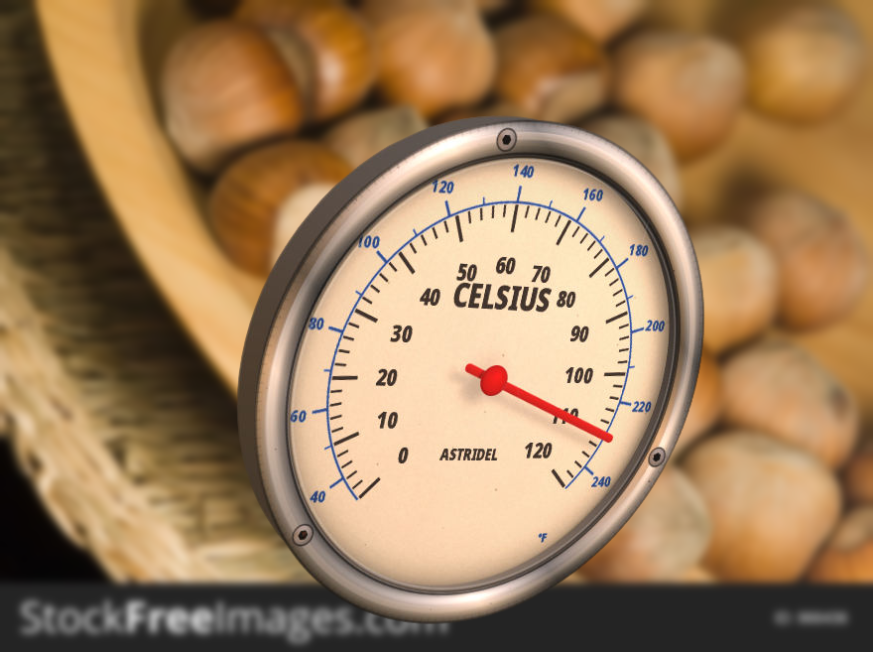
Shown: 110 °C
